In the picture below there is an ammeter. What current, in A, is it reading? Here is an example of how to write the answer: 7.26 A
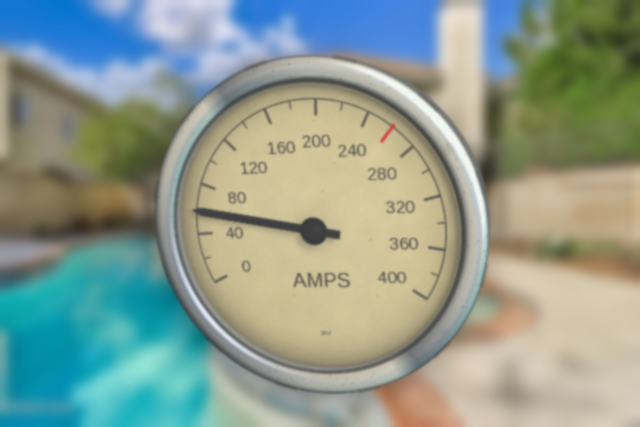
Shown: 60 A
